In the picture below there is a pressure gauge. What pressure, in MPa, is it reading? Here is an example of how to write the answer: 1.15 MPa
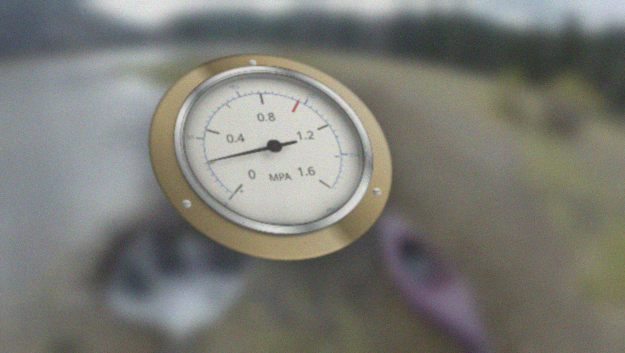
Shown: 0.2 MPa
